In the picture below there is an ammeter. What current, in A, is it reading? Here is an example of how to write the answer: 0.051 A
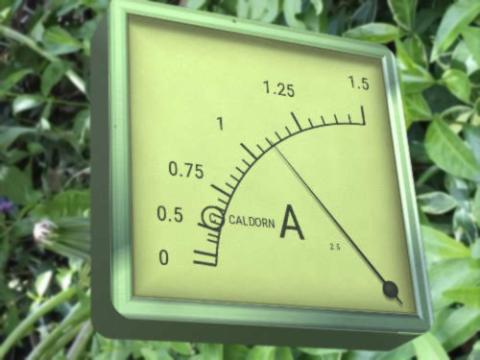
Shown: 1.1 A
